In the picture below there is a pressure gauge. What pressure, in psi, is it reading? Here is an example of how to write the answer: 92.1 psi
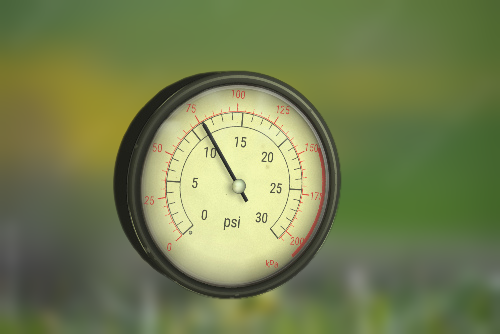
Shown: 11 psi
